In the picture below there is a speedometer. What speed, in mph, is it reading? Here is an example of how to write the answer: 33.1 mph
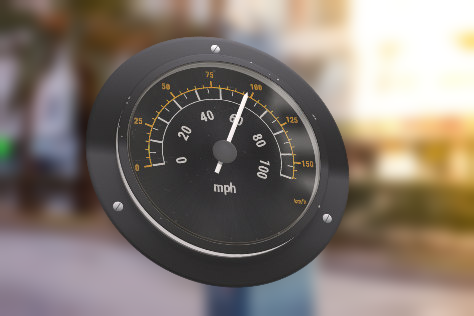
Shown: 60 mph
